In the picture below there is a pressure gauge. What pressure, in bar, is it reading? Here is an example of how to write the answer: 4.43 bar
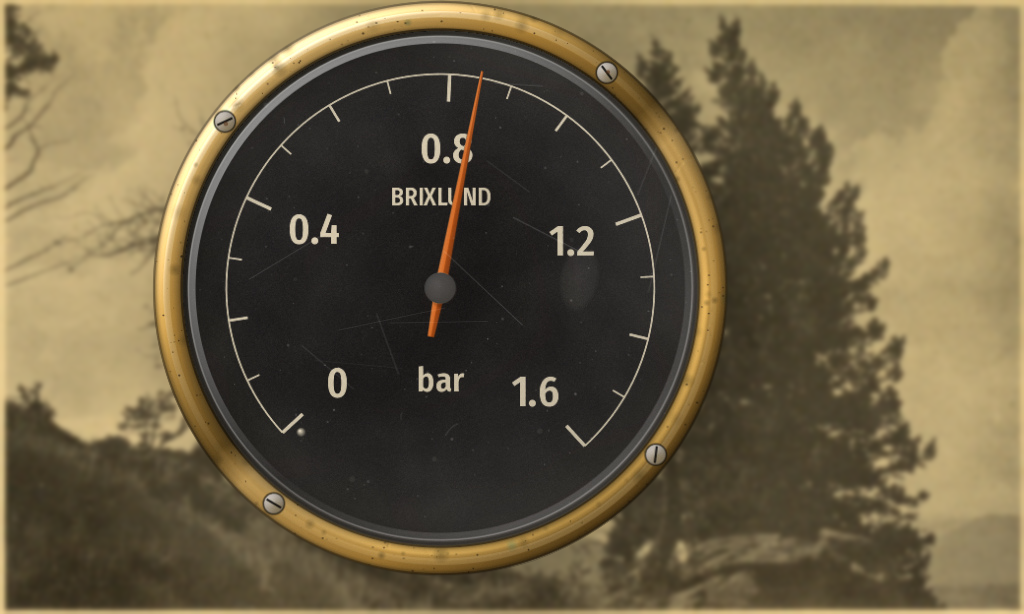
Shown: 0.85 bar
